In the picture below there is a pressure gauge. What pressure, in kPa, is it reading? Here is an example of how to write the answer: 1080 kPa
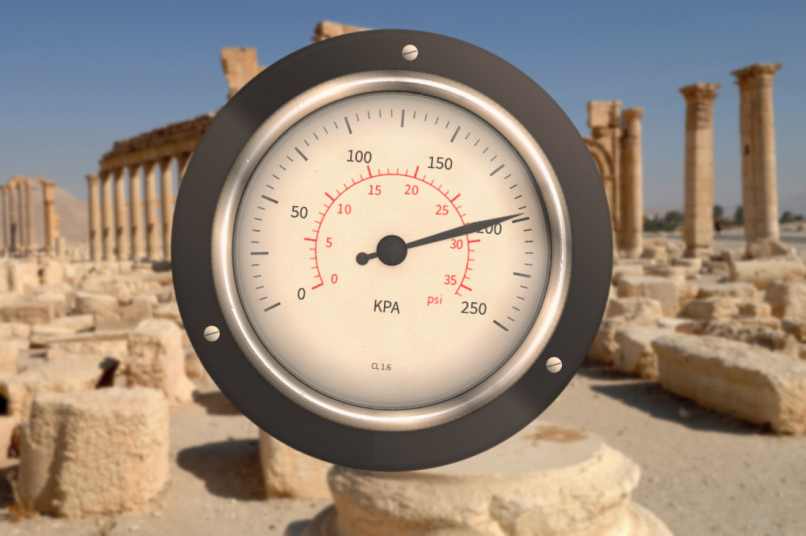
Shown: 197.5 kPa
